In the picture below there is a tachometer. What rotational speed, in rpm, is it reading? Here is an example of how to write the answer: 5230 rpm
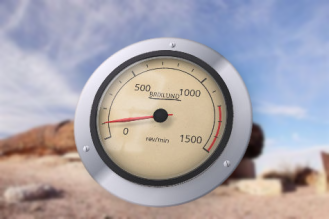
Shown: 100 rpm
